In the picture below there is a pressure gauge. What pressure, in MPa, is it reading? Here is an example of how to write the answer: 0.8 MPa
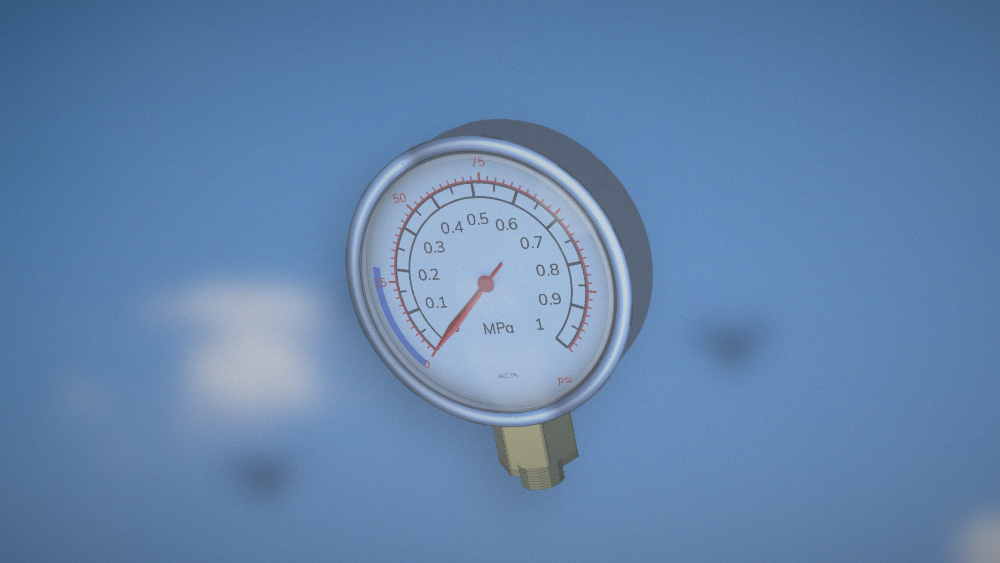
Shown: 0 MPa
